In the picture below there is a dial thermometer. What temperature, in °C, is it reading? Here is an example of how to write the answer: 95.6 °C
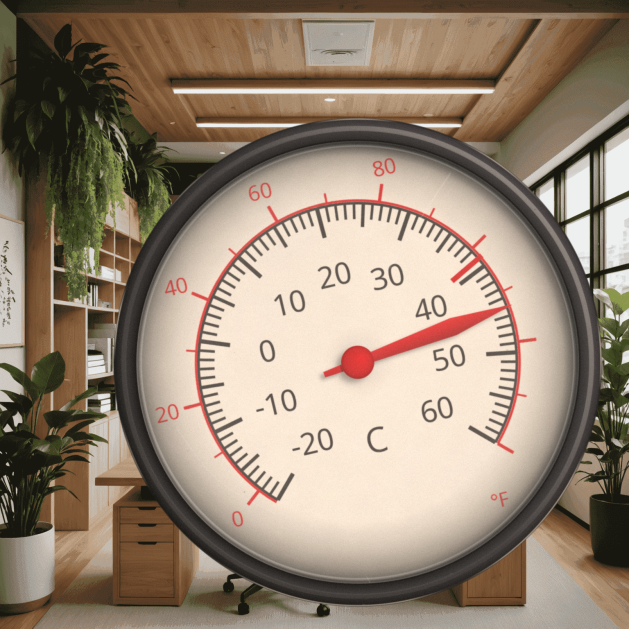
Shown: 45 °C
